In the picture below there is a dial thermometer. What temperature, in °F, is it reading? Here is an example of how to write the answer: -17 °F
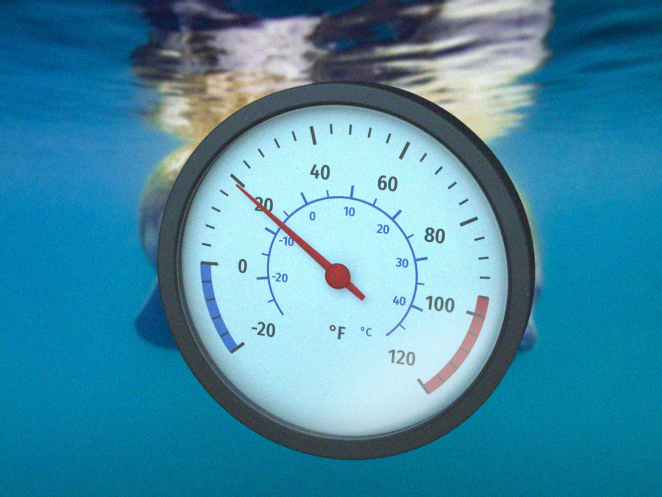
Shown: 20 °F
